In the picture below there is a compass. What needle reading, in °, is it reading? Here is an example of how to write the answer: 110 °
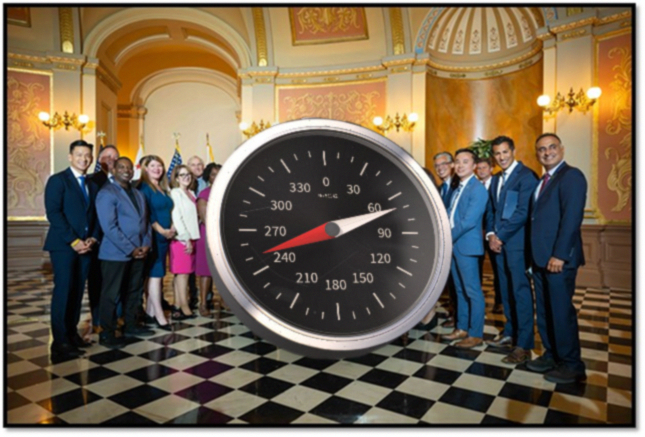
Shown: 250 °
